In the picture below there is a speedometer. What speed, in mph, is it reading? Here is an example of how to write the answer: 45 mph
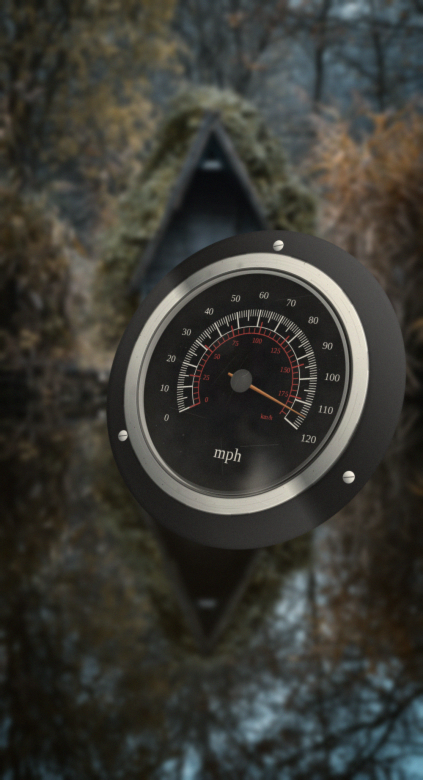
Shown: 115 mph
